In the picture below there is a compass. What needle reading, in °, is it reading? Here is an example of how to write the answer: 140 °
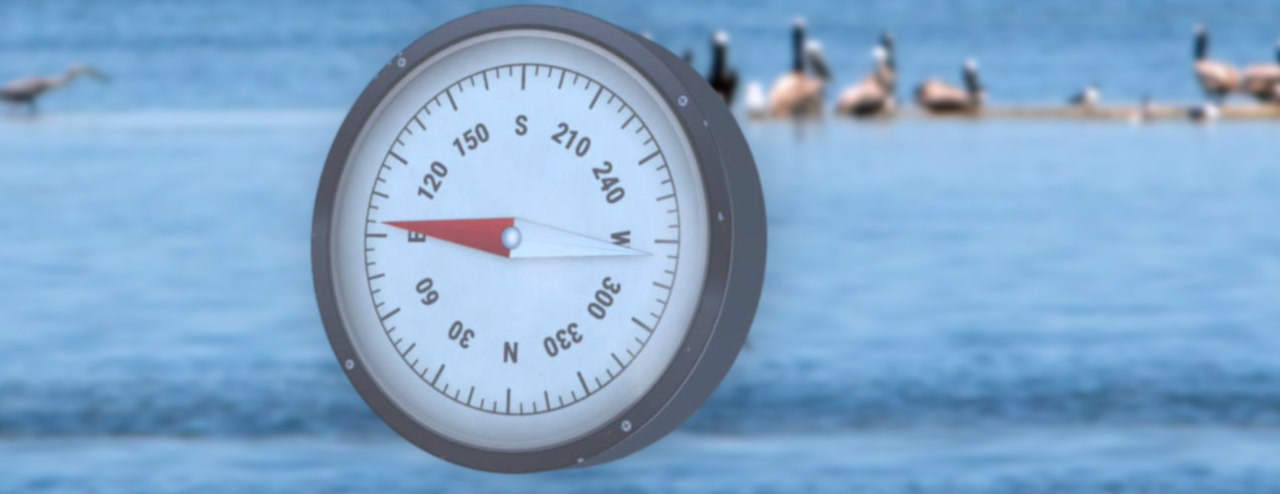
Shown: 95 °
